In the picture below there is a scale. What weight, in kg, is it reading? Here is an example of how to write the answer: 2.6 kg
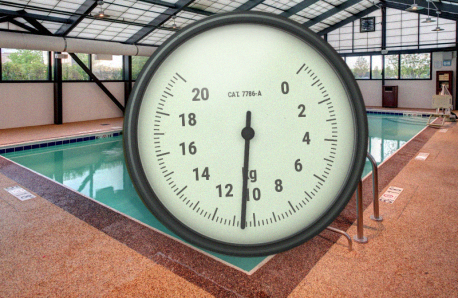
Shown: 10.6 kg
